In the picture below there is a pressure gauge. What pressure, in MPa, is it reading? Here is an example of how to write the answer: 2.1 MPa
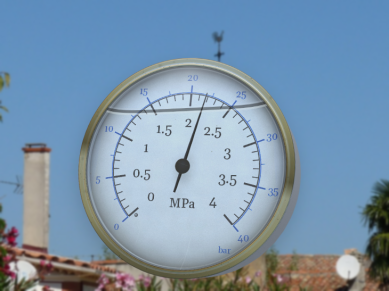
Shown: 2.2 MPa
